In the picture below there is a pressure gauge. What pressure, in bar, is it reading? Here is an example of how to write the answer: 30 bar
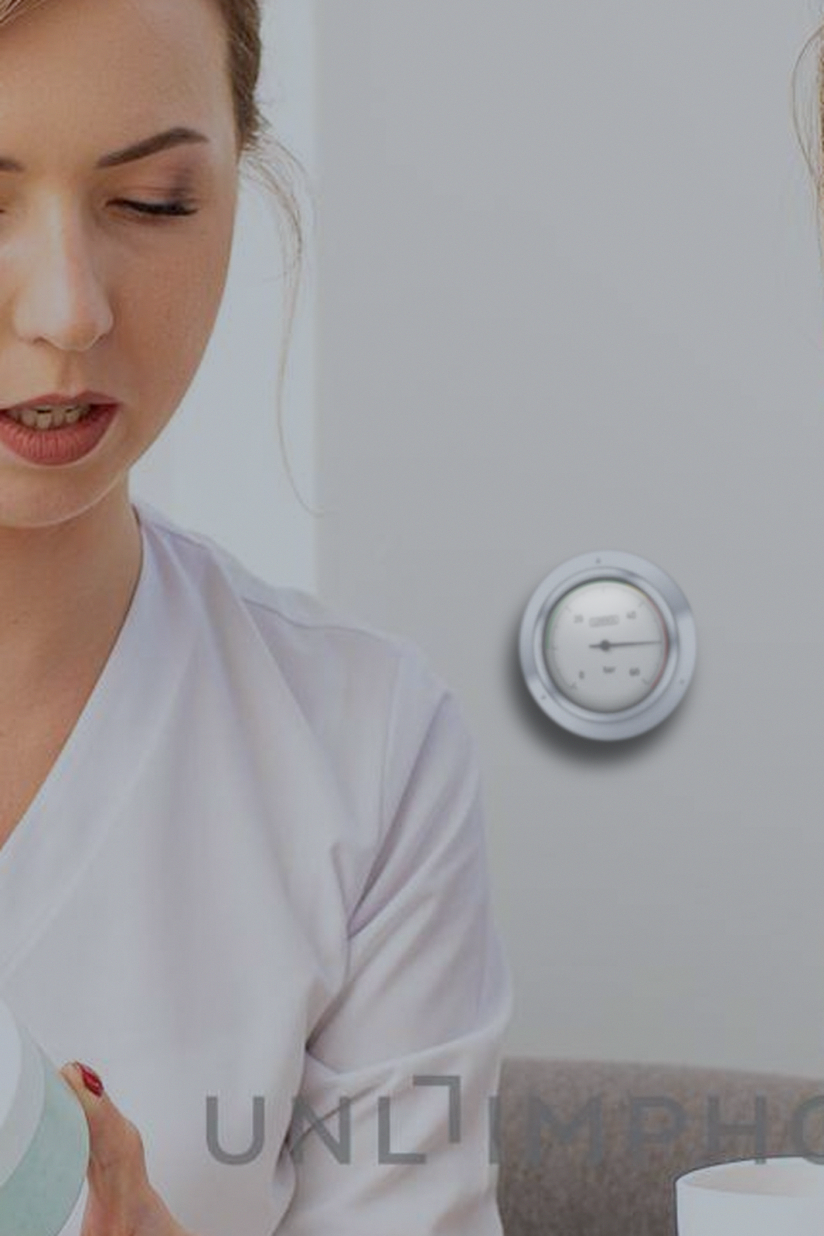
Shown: 50 bar
